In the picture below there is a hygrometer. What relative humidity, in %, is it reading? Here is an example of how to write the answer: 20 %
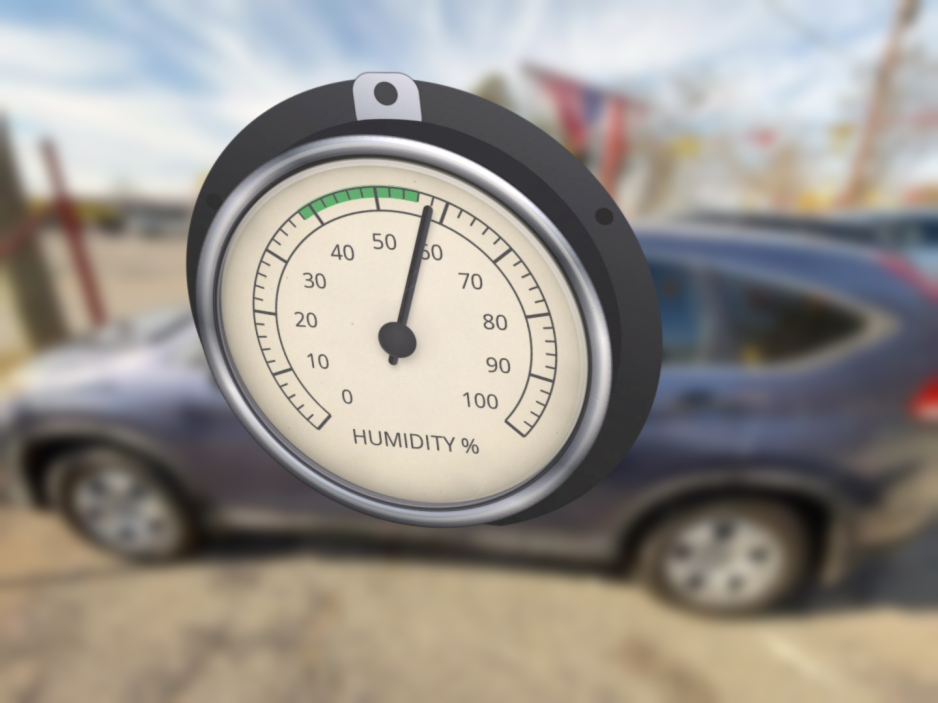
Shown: 58 %
